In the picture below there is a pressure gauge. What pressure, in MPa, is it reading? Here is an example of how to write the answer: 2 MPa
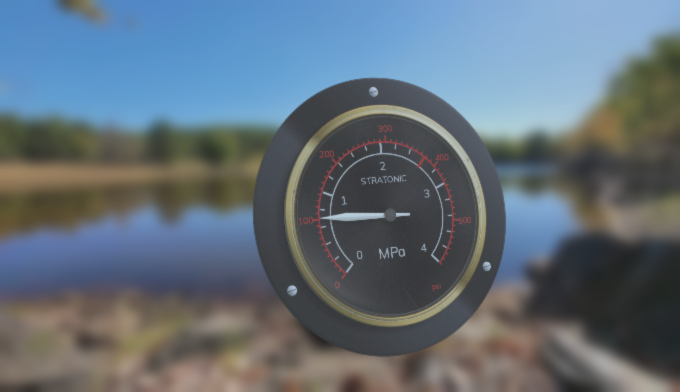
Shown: 0.7 MPa
